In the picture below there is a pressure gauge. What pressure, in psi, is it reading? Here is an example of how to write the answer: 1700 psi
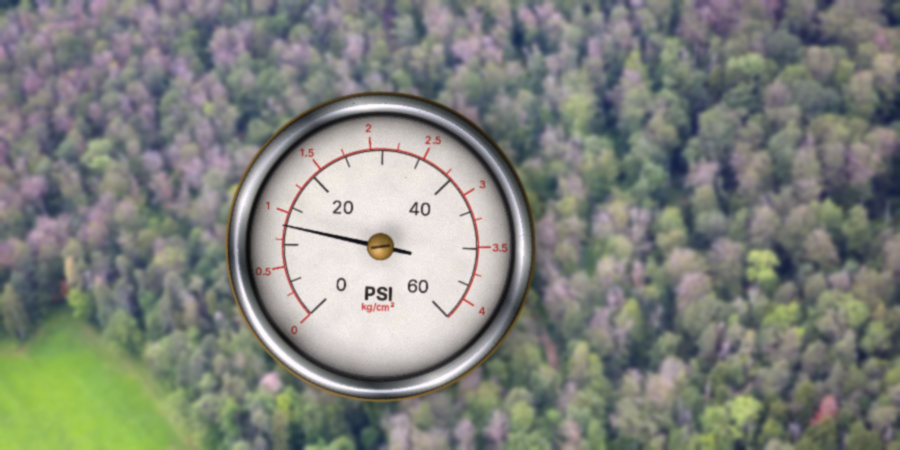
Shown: 12.5 psi
